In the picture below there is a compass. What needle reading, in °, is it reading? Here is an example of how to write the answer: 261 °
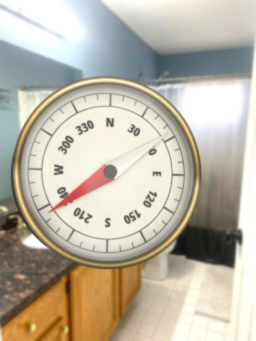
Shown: 235 °
